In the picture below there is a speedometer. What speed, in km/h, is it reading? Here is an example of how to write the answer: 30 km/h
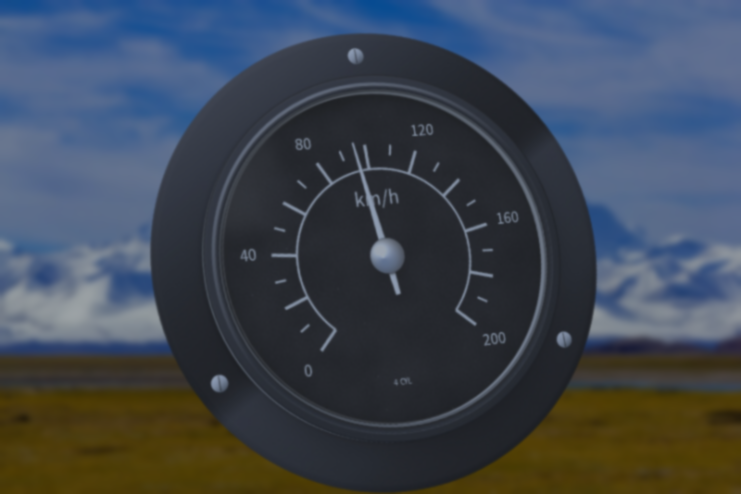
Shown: 95 km/h
